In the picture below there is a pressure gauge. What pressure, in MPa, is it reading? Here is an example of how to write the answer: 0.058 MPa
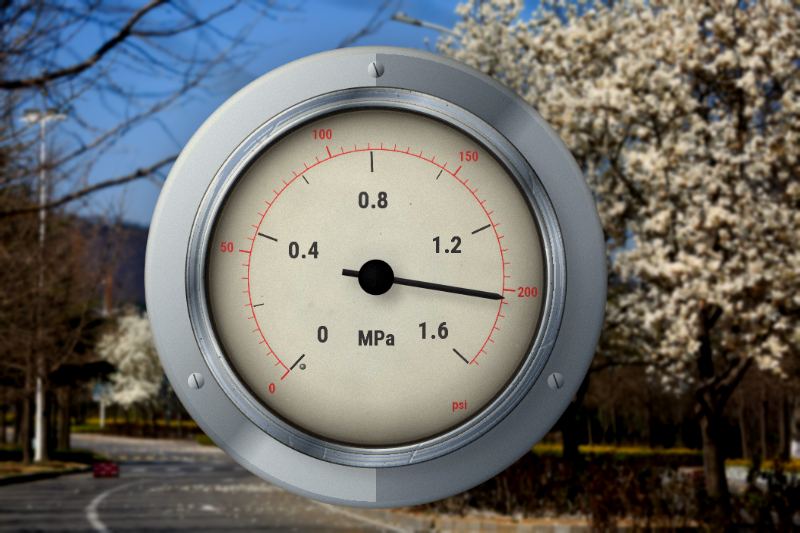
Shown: 1.4 MPa
